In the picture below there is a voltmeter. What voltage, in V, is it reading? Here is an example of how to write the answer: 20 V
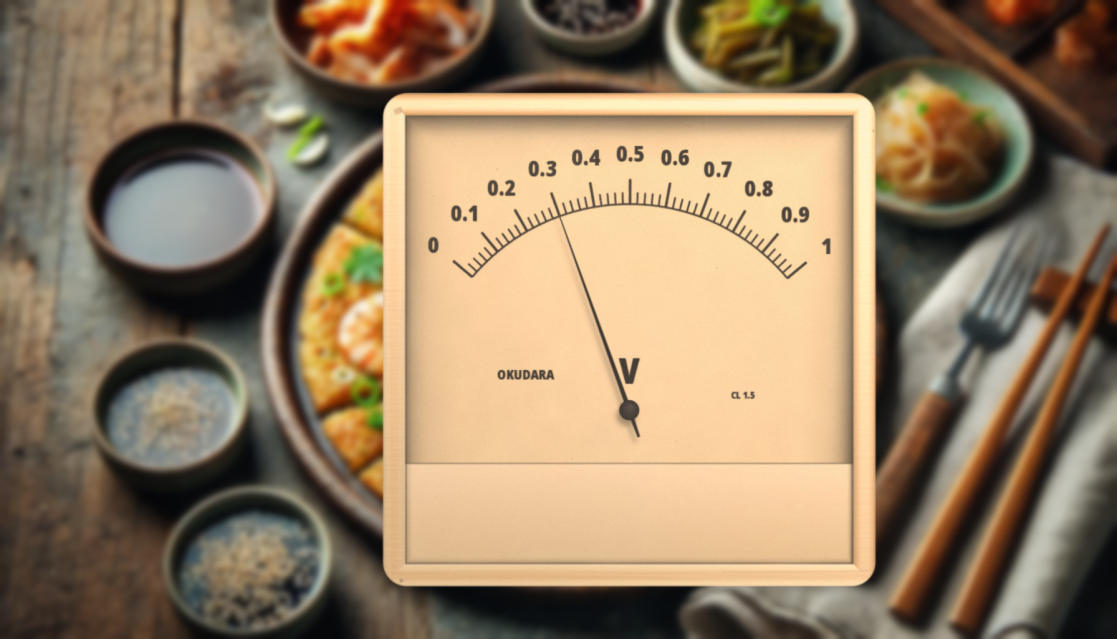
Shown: 0.3 V
